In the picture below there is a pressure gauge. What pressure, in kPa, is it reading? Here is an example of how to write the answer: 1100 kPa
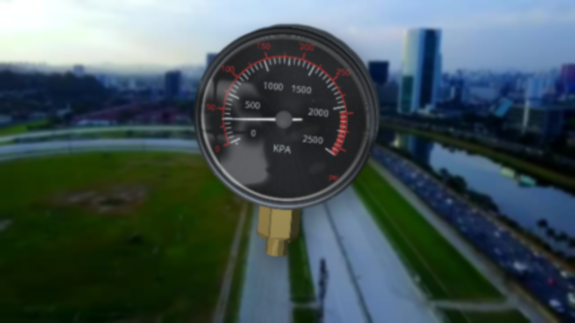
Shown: 250 kPa
